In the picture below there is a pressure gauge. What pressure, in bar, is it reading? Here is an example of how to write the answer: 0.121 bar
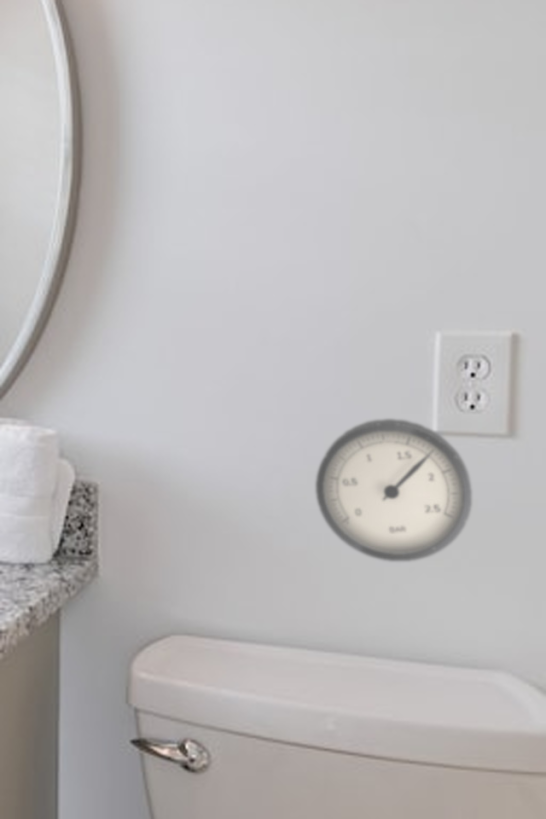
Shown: 1.75 bar
